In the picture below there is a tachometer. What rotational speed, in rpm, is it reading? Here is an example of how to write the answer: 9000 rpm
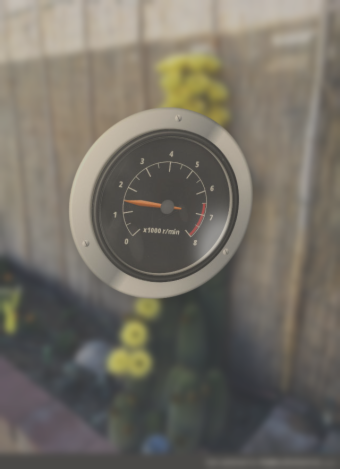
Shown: 1500 rpm
